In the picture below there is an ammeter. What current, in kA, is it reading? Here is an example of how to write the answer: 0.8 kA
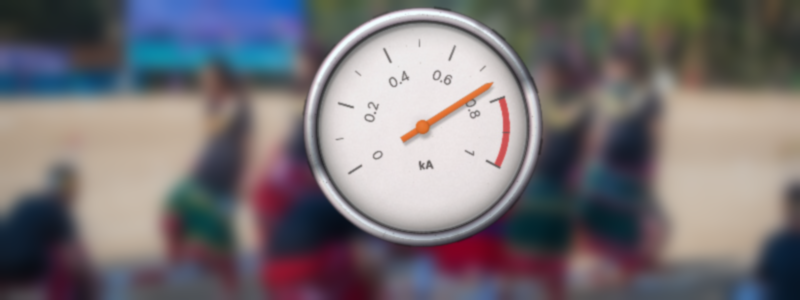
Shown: 0.75 kA
